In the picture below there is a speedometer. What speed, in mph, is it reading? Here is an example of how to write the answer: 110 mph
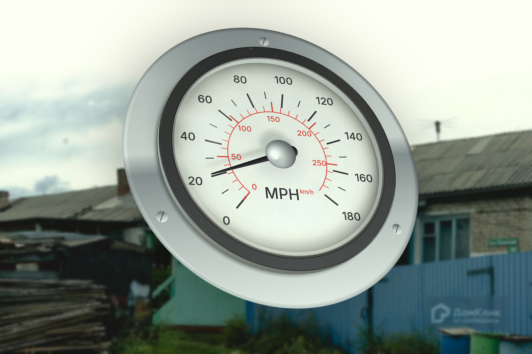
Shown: 20 mph
